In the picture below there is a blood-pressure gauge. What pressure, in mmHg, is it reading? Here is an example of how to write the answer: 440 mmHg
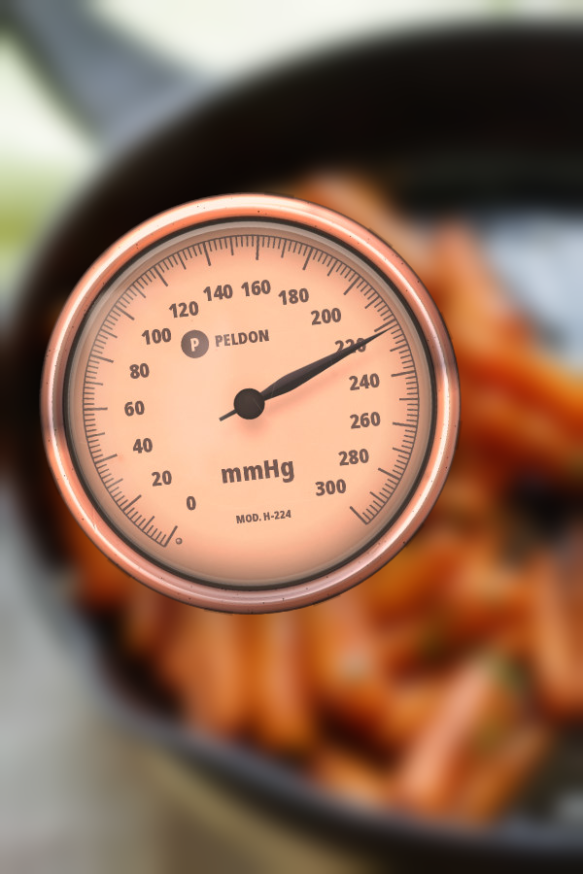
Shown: 222 mmHg
